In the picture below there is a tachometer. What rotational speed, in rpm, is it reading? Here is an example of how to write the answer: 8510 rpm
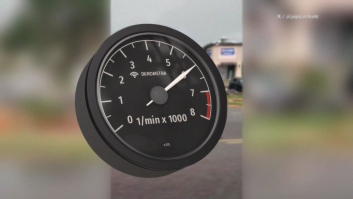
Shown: 6000 rpm
